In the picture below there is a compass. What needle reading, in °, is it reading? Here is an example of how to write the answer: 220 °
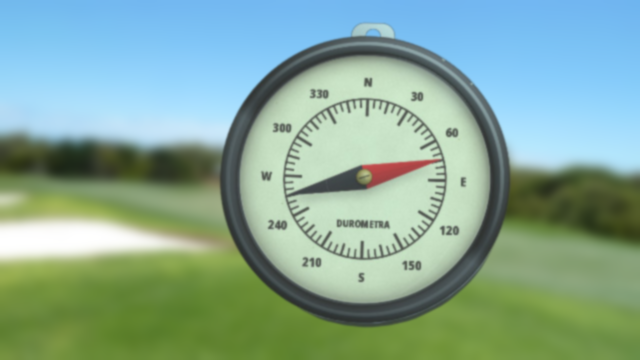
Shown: 75 °
